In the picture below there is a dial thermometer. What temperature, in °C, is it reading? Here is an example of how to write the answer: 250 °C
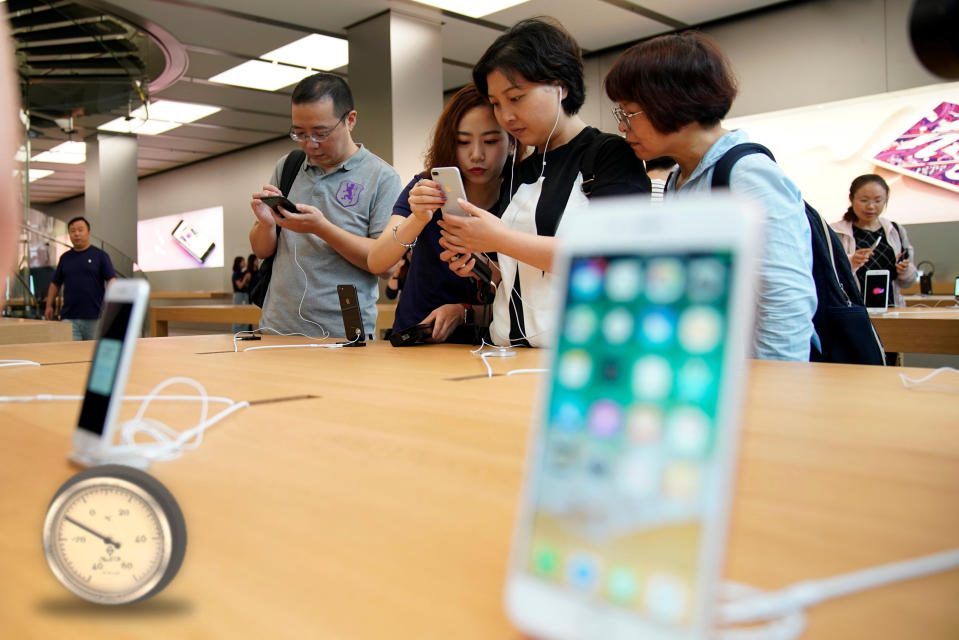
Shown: -10 °C
